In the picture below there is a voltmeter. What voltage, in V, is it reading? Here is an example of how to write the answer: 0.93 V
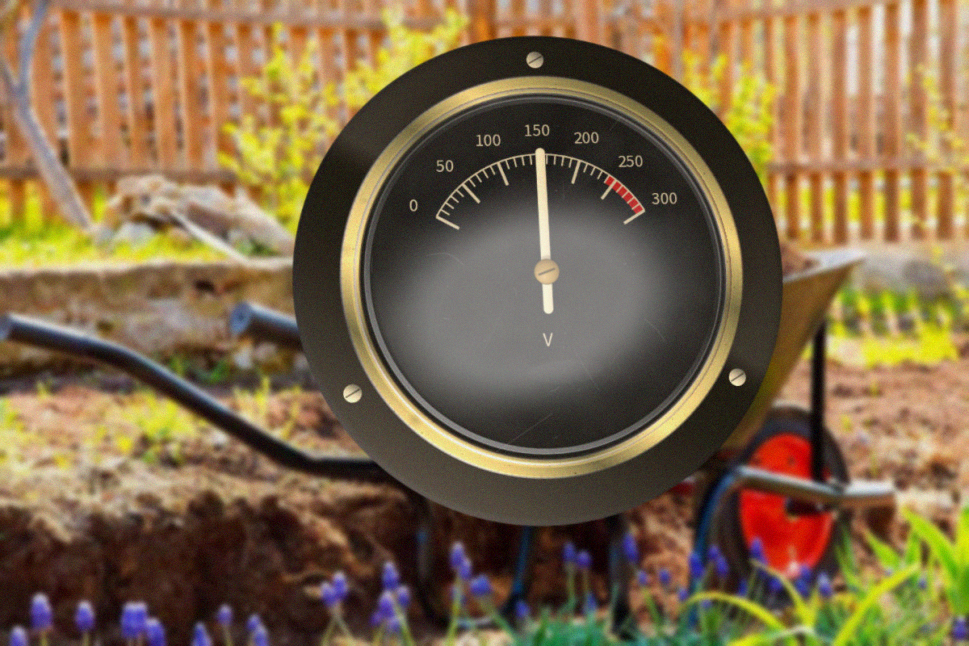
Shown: 150 V
